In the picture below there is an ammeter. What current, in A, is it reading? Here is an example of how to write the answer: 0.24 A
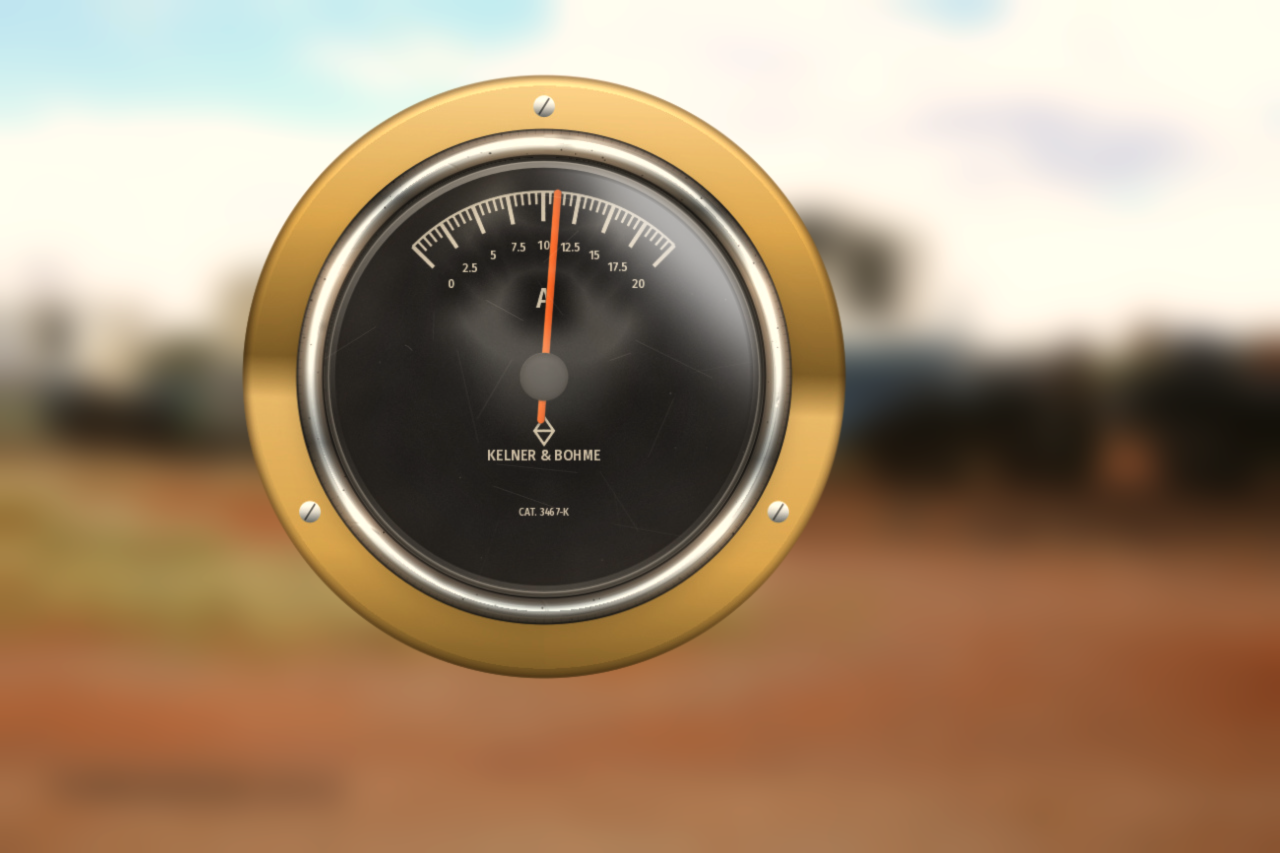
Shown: 11 A
